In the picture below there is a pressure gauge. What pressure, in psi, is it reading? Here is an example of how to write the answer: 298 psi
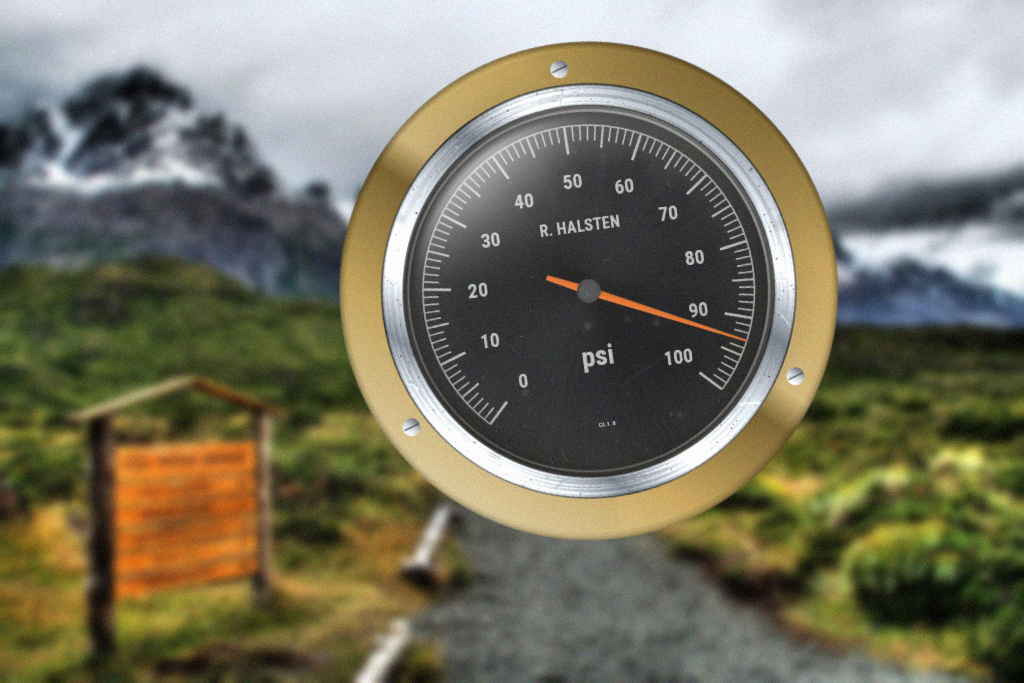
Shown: 93 psi
